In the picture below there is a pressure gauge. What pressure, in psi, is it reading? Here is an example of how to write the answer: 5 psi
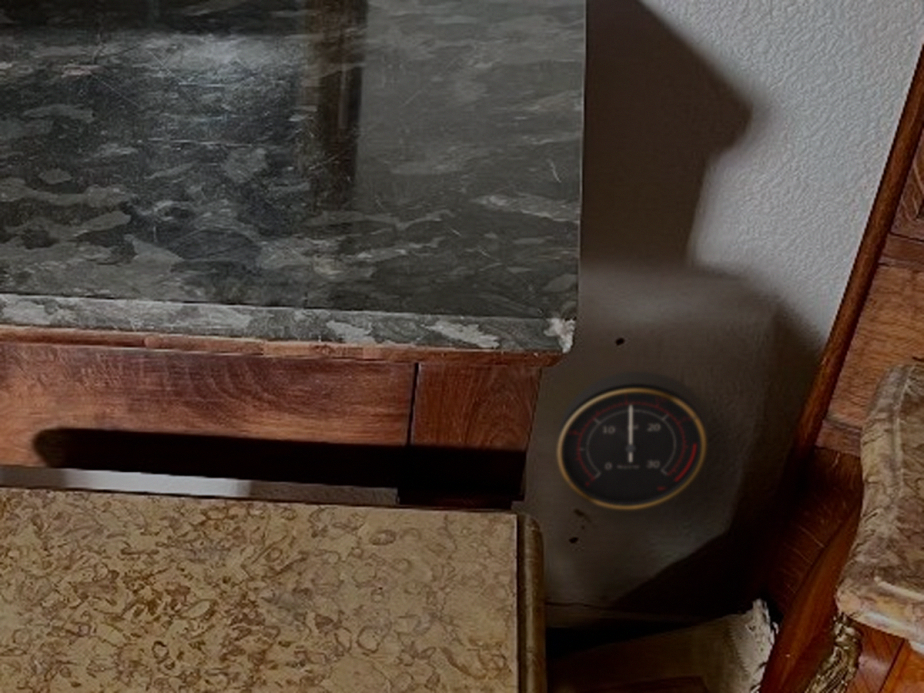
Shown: 15 psi
